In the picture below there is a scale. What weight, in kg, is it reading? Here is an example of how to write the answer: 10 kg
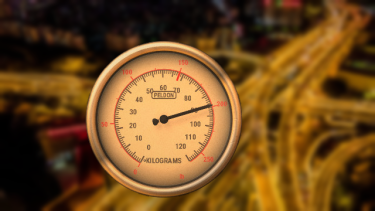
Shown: 90 kg
